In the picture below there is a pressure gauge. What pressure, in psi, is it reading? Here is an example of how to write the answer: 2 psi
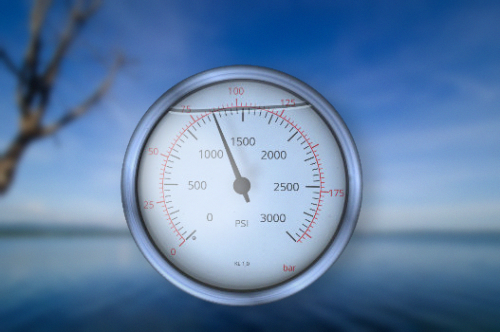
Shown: 1250 psi
